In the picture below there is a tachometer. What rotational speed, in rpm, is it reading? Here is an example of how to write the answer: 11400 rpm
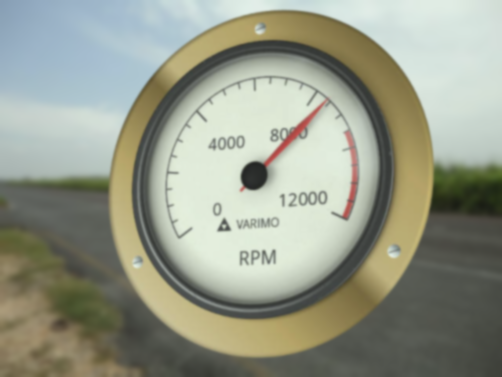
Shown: 8500 rpm
